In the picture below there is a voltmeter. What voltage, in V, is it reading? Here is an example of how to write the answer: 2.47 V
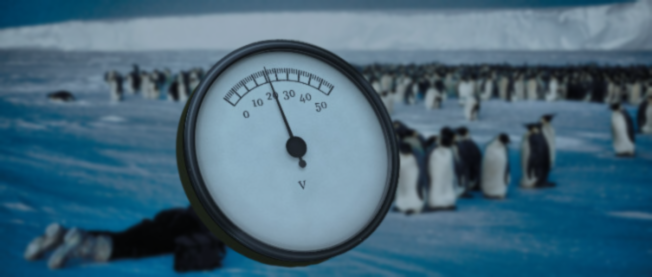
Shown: 20 V
